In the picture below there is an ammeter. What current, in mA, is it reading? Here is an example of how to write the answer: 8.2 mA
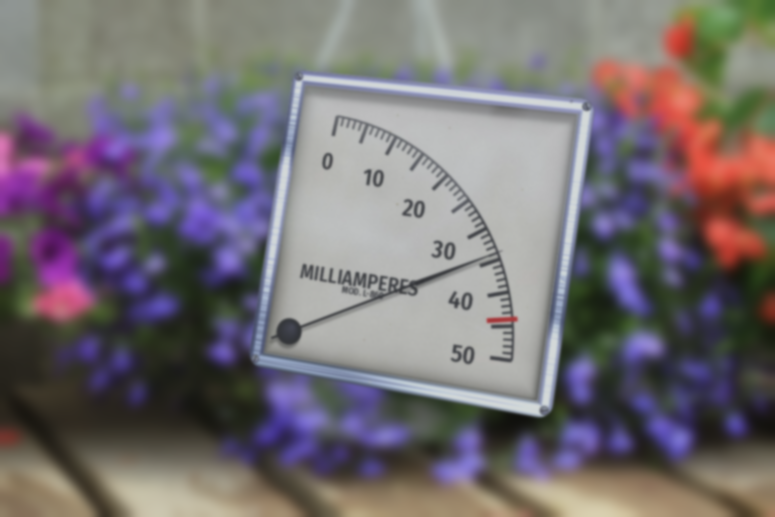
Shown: 34 mA
